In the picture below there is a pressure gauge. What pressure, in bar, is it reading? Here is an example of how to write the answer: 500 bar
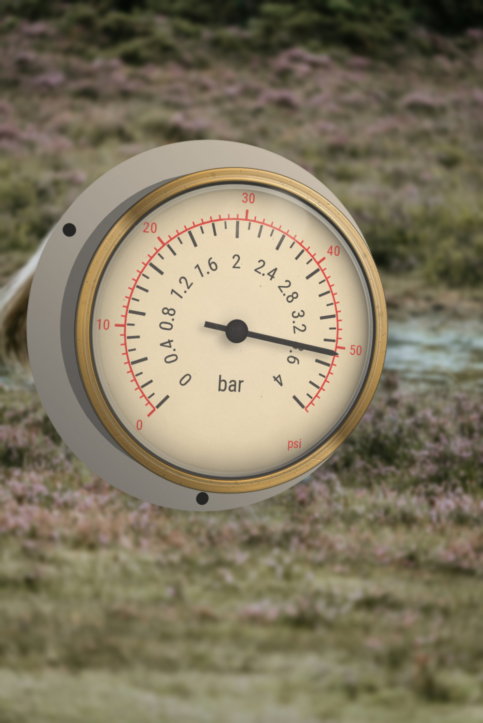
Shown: 3.5 bar
